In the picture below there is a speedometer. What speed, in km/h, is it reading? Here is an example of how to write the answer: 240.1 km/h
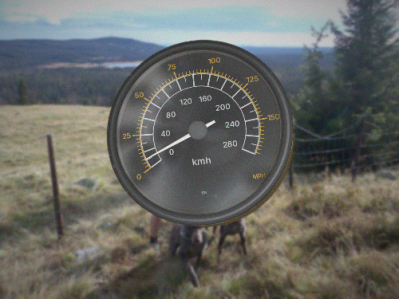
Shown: 10 km/h
